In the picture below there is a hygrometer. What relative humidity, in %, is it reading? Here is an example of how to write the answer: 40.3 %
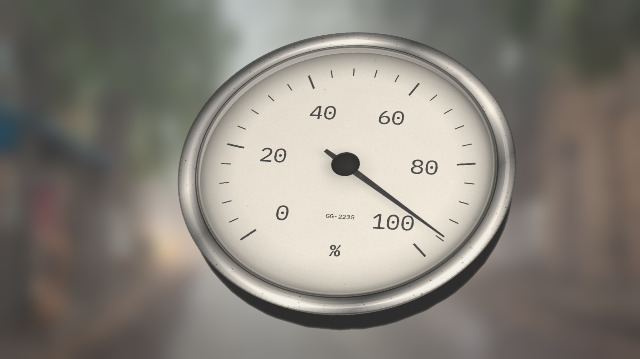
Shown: 96 %
